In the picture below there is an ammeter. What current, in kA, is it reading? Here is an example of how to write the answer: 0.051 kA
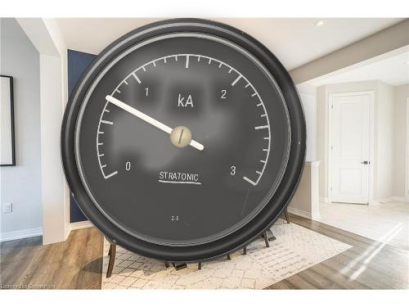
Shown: 0.7 kA
